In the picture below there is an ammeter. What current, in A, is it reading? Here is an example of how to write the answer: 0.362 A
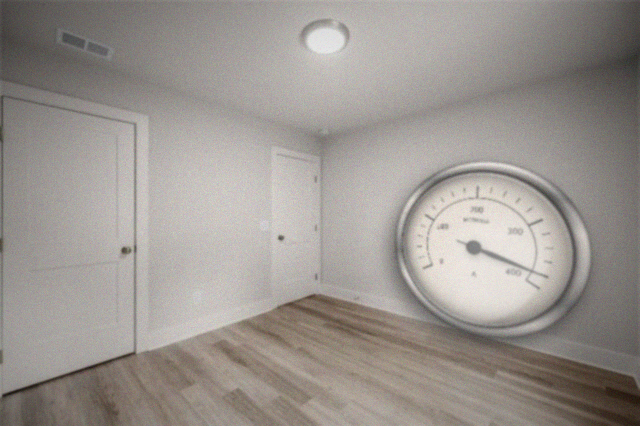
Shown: 380 A
